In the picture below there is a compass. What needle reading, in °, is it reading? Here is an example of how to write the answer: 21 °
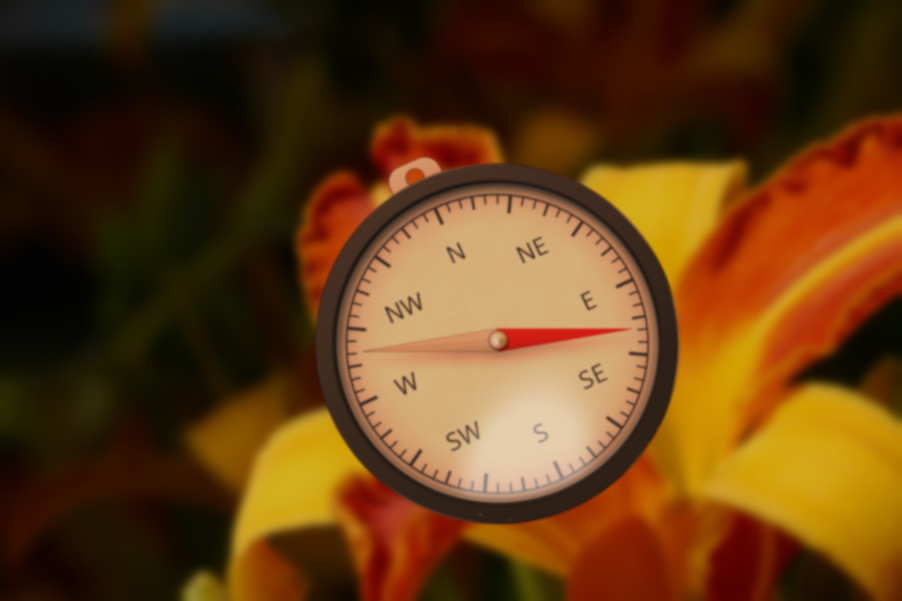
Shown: 110 °
